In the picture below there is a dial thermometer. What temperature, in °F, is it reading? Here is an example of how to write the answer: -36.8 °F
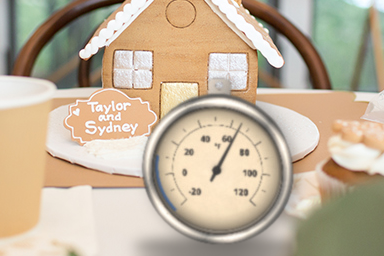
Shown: 65 °F
